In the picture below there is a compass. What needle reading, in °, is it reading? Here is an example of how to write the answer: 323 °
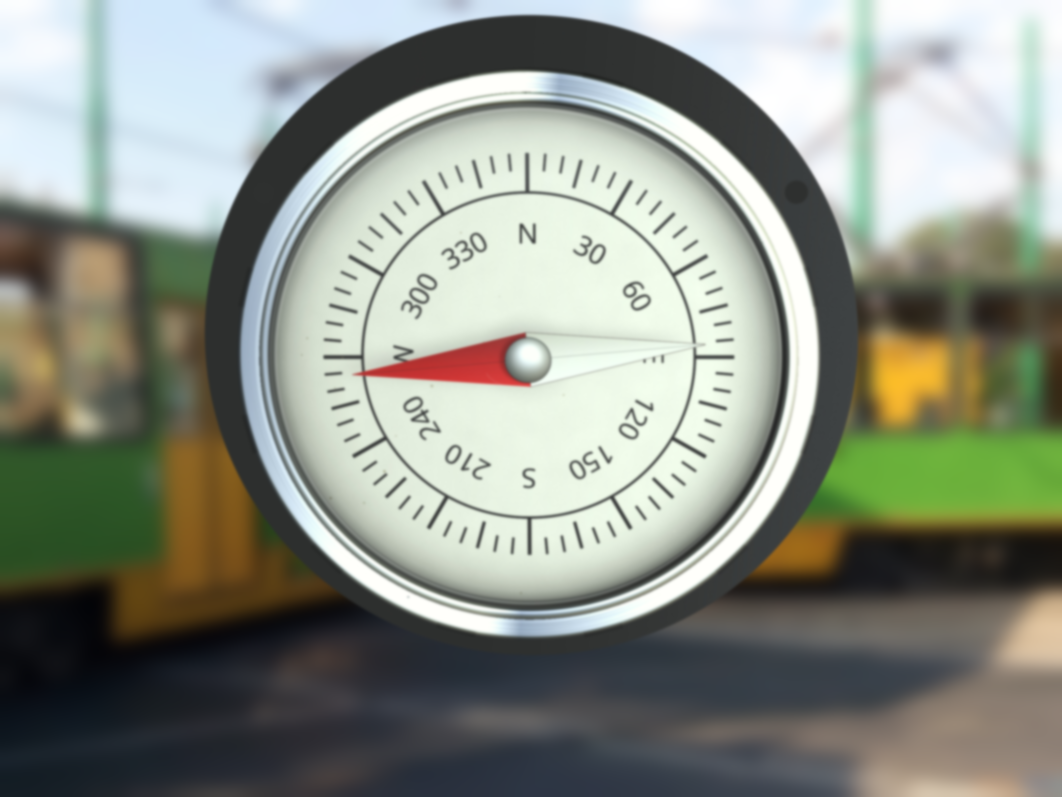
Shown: 265 °
